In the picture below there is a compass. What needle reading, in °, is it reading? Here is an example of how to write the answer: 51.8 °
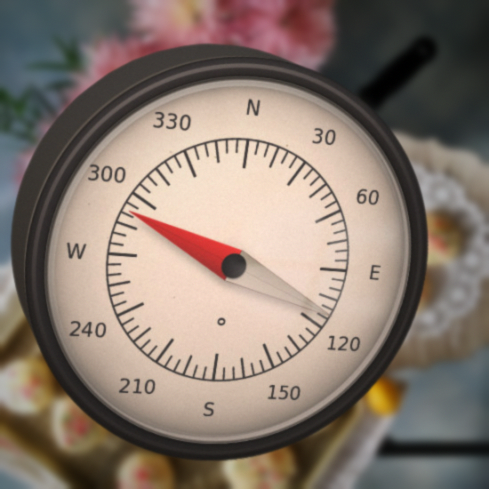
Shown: 292.5 °
